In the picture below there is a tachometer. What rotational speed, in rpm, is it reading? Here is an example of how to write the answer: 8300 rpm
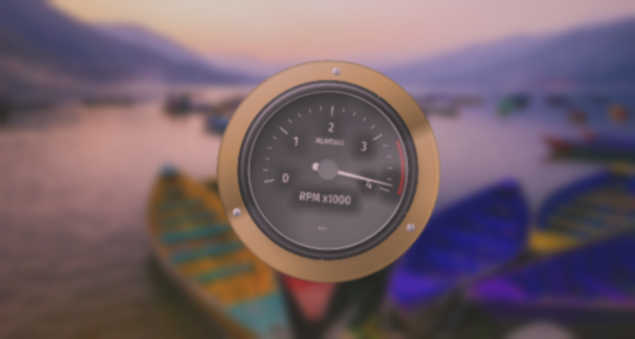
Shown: 3900 rpm
